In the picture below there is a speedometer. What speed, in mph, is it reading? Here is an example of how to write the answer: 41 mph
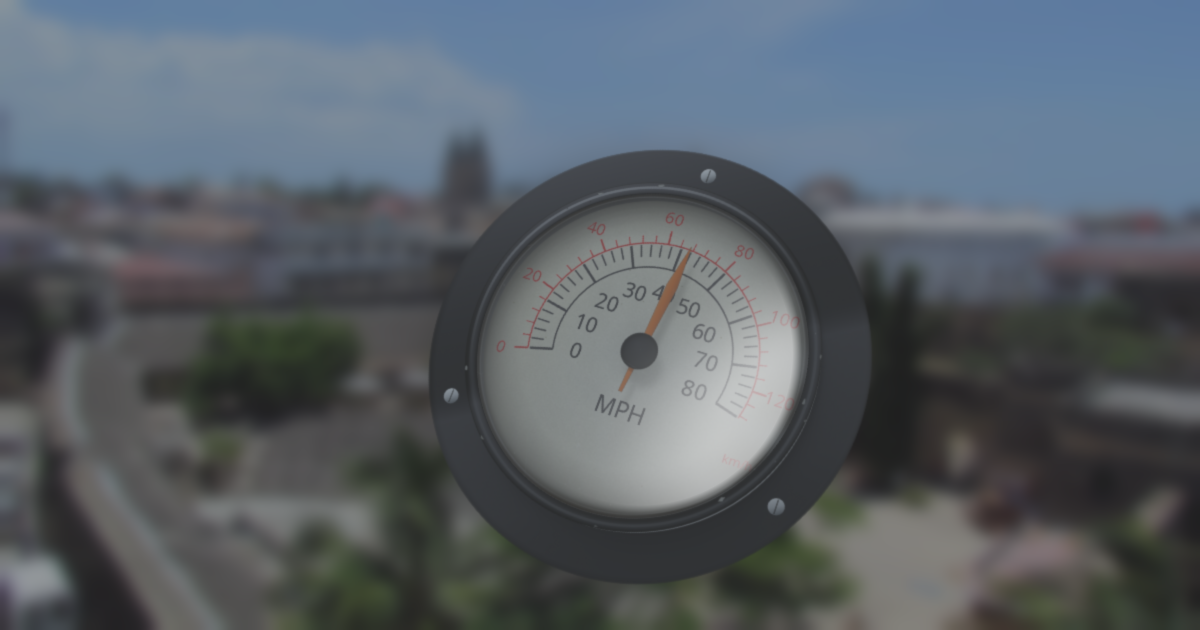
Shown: 42 mph
